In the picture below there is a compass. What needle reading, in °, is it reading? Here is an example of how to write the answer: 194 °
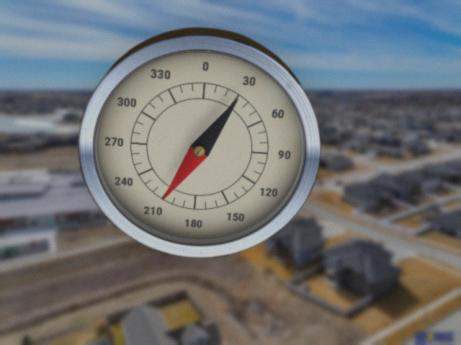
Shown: 210 °
